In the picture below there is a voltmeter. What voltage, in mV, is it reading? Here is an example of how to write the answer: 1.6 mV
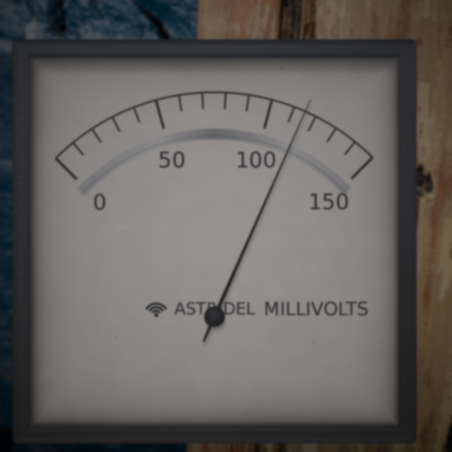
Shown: 115 mV
